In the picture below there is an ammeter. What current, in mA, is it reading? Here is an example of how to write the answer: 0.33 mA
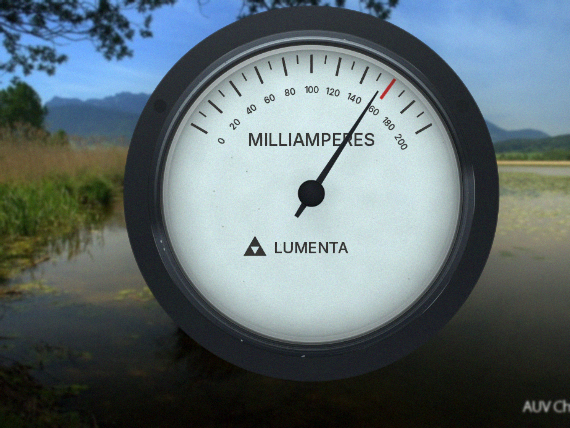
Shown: 155 mA
